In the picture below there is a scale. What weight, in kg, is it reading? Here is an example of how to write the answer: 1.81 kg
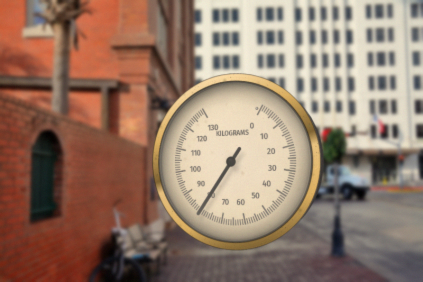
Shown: 80 kg
